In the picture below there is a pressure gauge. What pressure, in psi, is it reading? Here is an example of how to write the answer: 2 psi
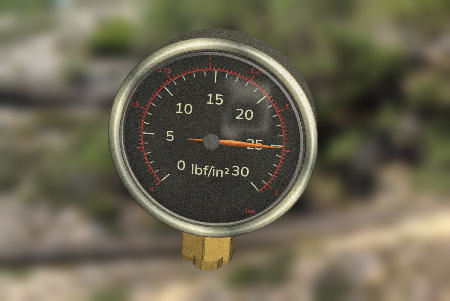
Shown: 25 psi
